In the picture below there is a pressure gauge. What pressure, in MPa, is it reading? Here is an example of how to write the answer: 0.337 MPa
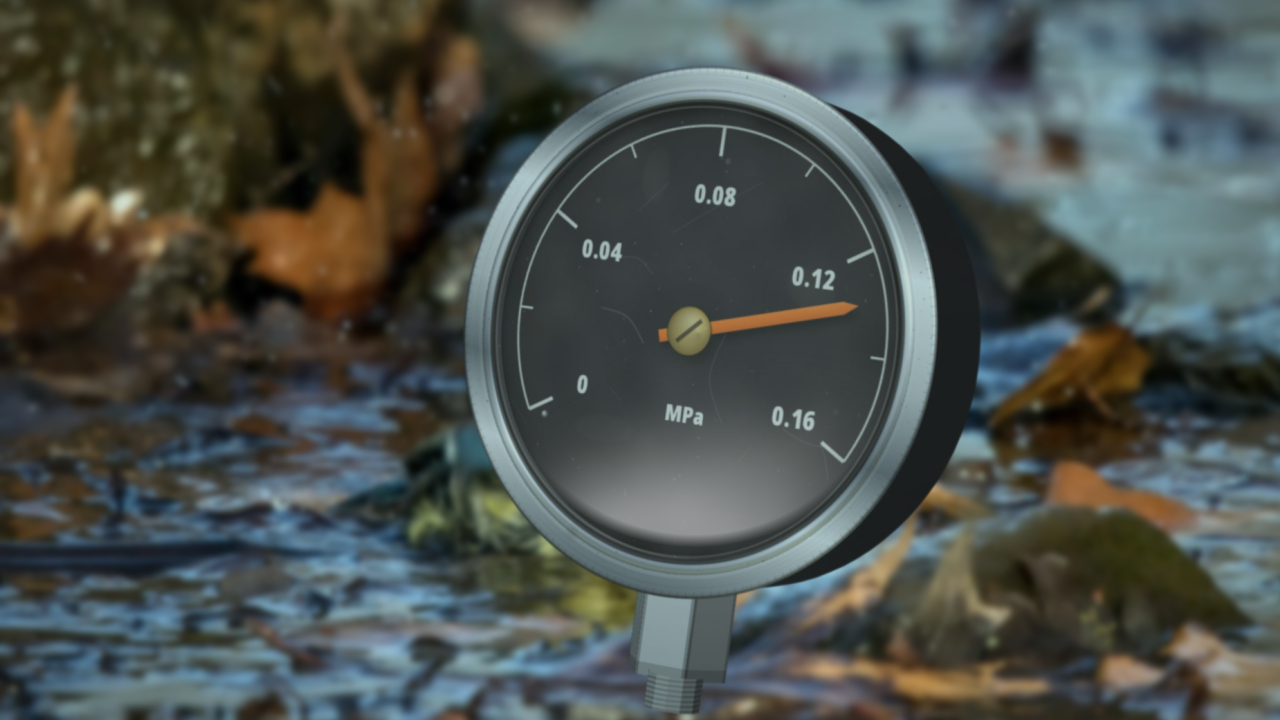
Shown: 0.13 MPa
